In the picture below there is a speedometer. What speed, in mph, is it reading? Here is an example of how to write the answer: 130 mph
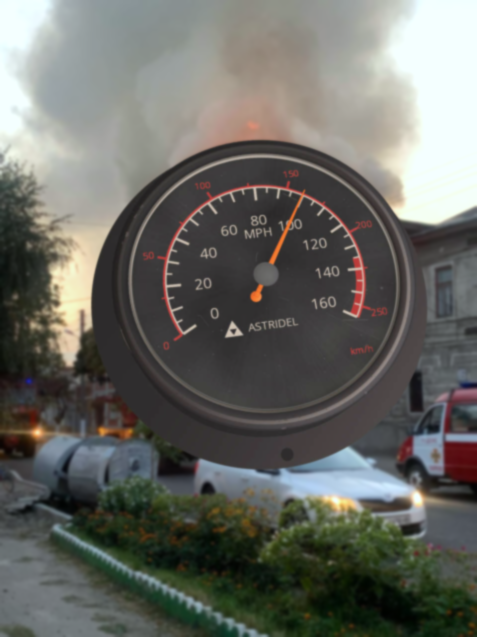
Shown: 100 mph
